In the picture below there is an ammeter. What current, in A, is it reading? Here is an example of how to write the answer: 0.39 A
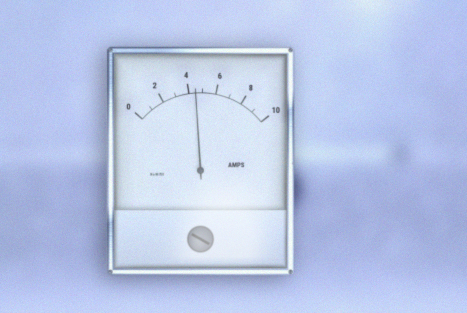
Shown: 4.5 A
